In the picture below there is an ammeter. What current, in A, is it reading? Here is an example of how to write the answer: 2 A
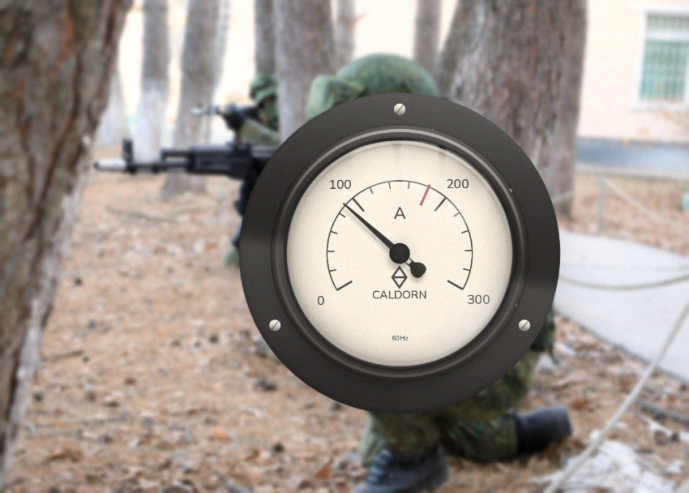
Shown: 90 A
